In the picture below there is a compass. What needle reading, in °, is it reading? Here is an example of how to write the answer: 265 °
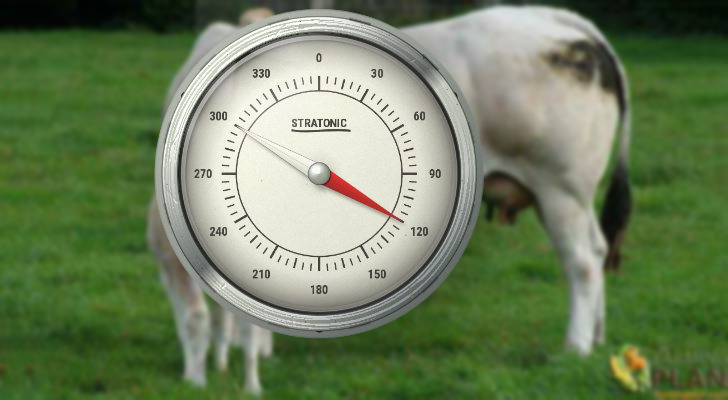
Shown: 120 °
